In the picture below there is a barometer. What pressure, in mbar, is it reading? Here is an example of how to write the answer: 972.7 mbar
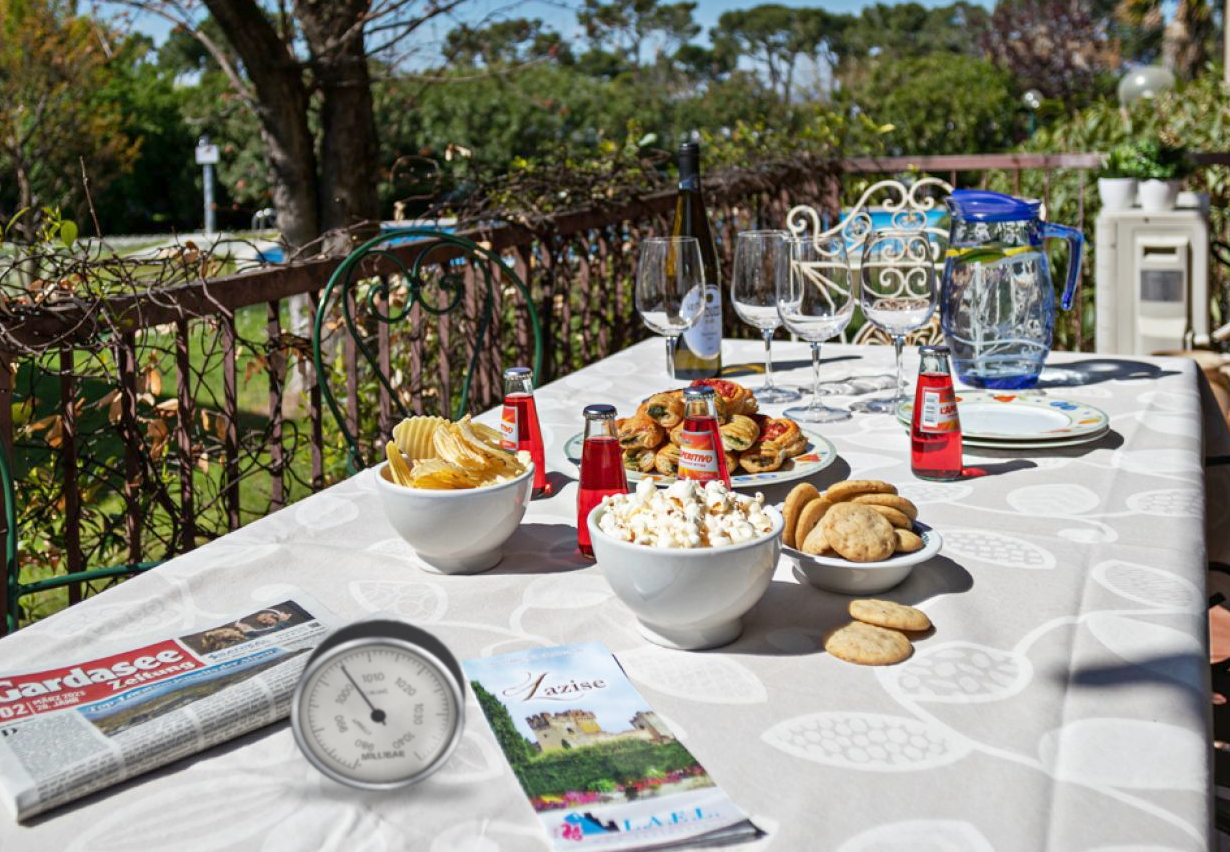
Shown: 1005 mbar
